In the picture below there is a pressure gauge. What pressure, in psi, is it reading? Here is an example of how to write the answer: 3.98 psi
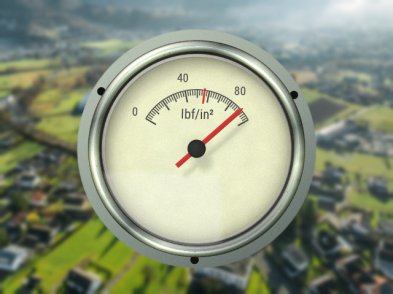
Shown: 90 psi
